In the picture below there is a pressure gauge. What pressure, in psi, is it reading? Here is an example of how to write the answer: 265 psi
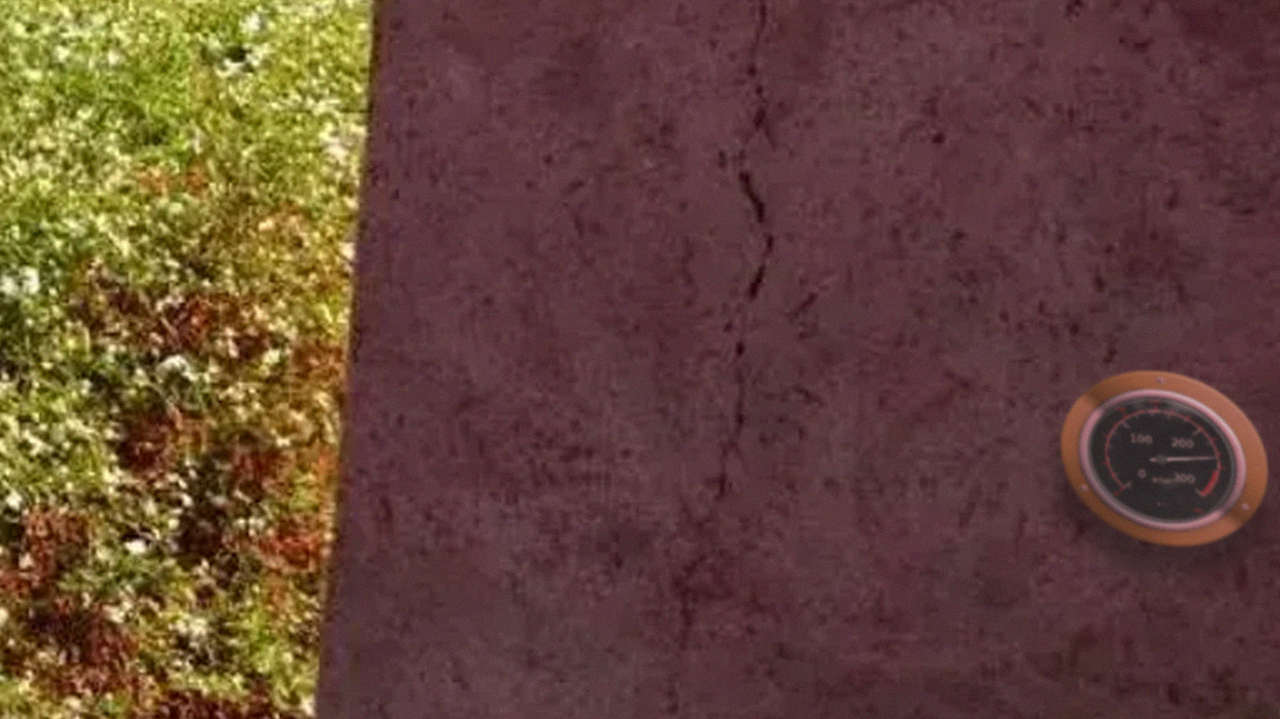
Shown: 240 psi
